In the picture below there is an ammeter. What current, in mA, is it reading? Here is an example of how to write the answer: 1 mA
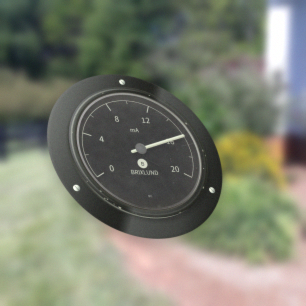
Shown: 16 mA
